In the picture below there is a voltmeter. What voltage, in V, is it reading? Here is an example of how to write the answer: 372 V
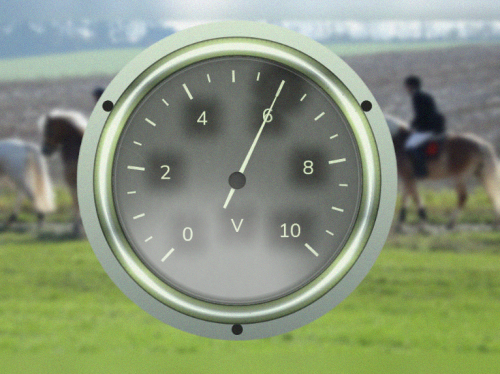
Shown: 6 V
